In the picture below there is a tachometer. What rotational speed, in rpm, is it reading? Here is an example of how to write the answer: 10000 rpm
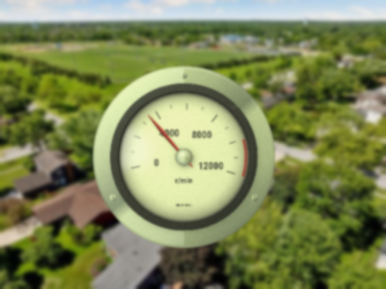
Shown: 3500 rpm
